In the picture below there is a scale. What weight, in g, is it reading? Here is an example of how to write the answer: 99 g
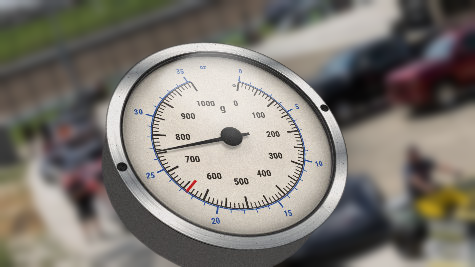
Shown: 750 g
